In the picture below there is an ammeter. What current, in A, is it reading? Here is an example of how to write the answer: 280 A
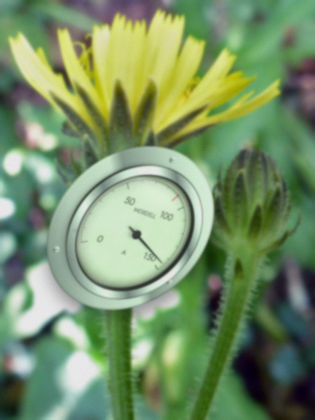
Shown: 145 A
